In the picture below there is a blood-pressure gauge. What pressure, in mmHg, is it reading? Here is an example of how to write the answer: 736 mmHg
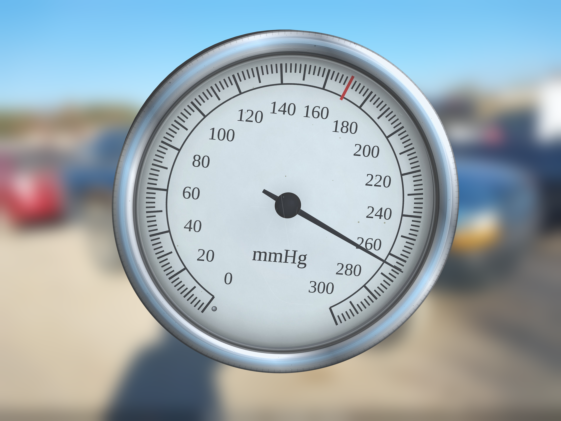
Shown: 264 mmHg
